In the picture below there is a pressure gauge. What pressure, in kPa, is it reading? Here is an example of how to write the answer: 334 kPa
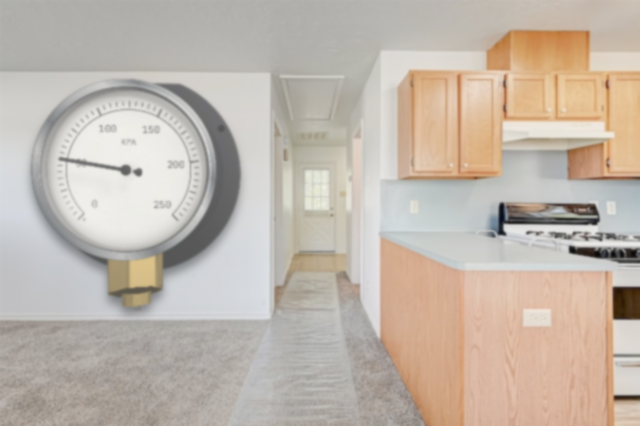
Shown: 50 kPa
